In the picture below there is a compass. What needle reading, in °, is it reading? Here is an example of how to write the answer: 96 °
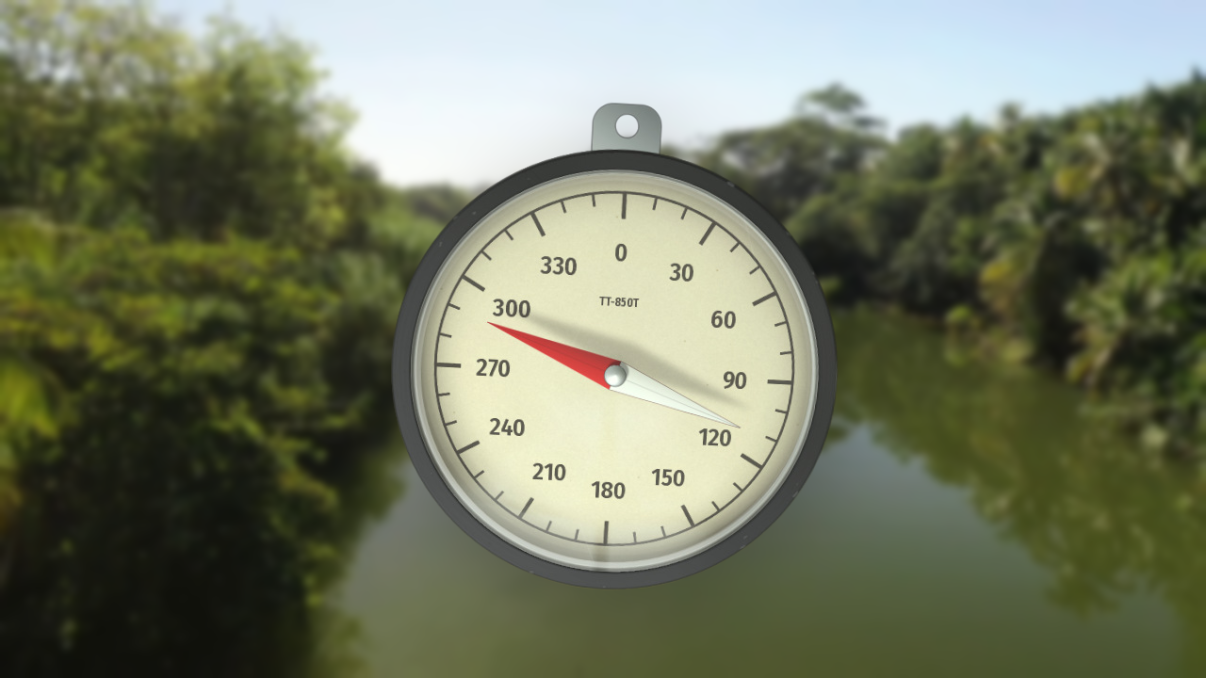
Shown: 290 °
